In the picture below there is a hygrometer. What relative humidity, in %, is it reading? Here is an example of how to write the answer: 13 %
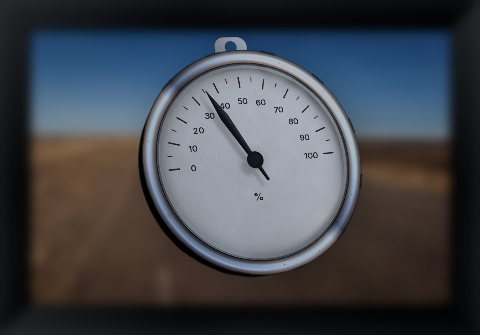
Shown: 35 %
